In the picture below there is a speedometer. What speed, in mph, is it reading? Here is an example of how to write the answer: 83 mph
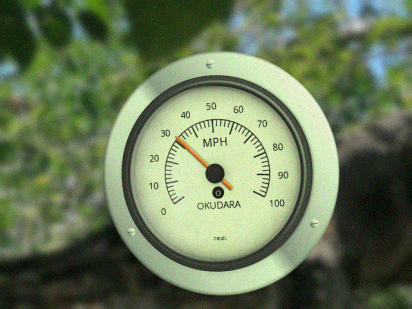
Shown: 32 mph
